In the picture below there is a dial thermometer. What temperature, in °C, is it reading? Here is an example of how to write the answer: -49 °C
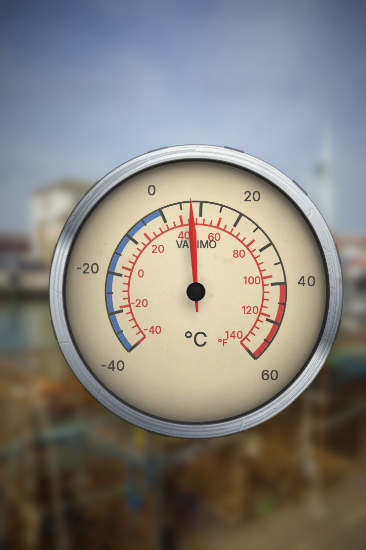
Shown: 7.5 °C
